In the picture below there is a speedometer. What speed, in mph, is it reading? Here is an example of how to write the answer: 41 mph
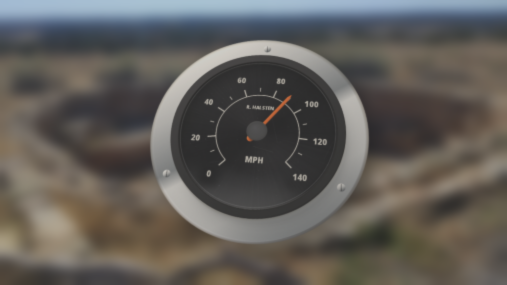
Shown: 90 mph
